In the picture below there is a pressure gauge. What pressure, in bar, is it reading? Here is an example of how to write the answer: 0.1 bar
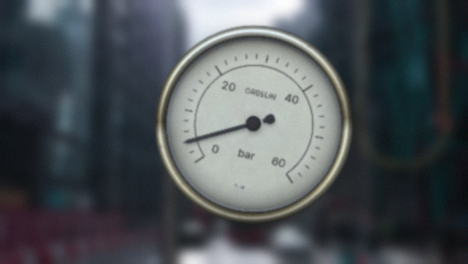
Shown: 4 bar
